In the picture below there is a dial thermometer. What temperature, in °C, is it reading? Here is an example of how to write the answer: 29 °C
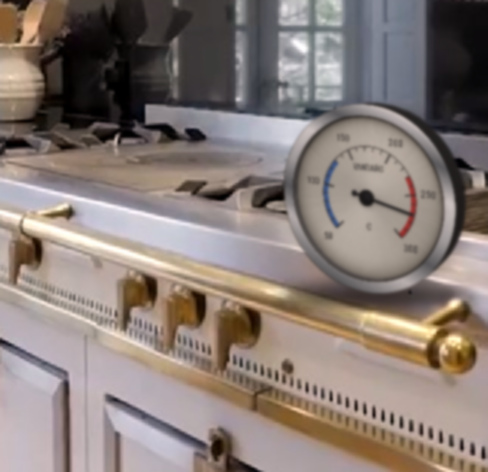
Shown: 270 °C
